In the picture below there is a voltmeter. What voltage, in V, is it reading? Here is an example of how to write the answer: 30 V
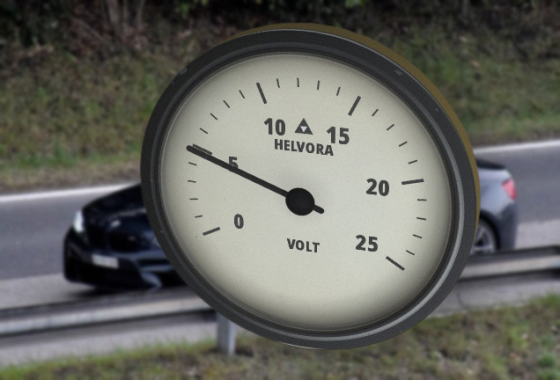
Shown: 5 V
